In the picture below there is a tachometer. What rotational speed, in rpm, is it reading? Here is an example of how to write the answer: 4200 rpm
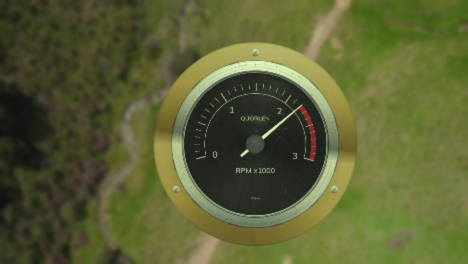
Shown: 2200 rpm
